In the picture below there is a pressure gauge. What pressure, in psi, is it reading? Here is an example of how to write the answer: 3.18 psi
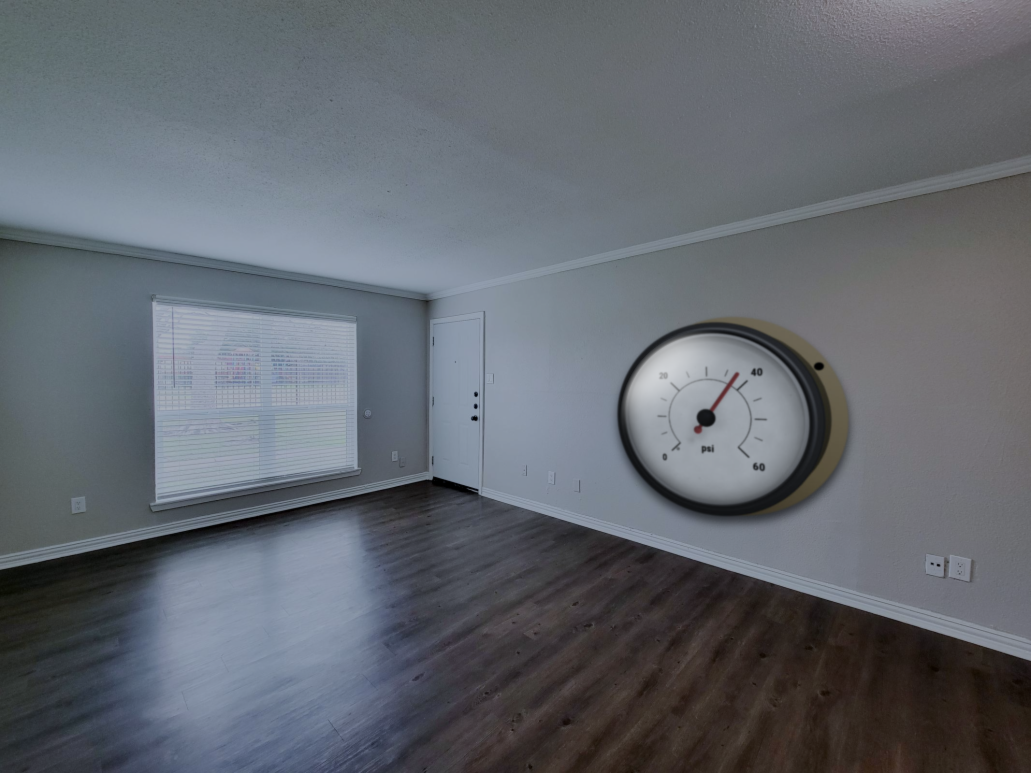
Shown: 37.5 psi
